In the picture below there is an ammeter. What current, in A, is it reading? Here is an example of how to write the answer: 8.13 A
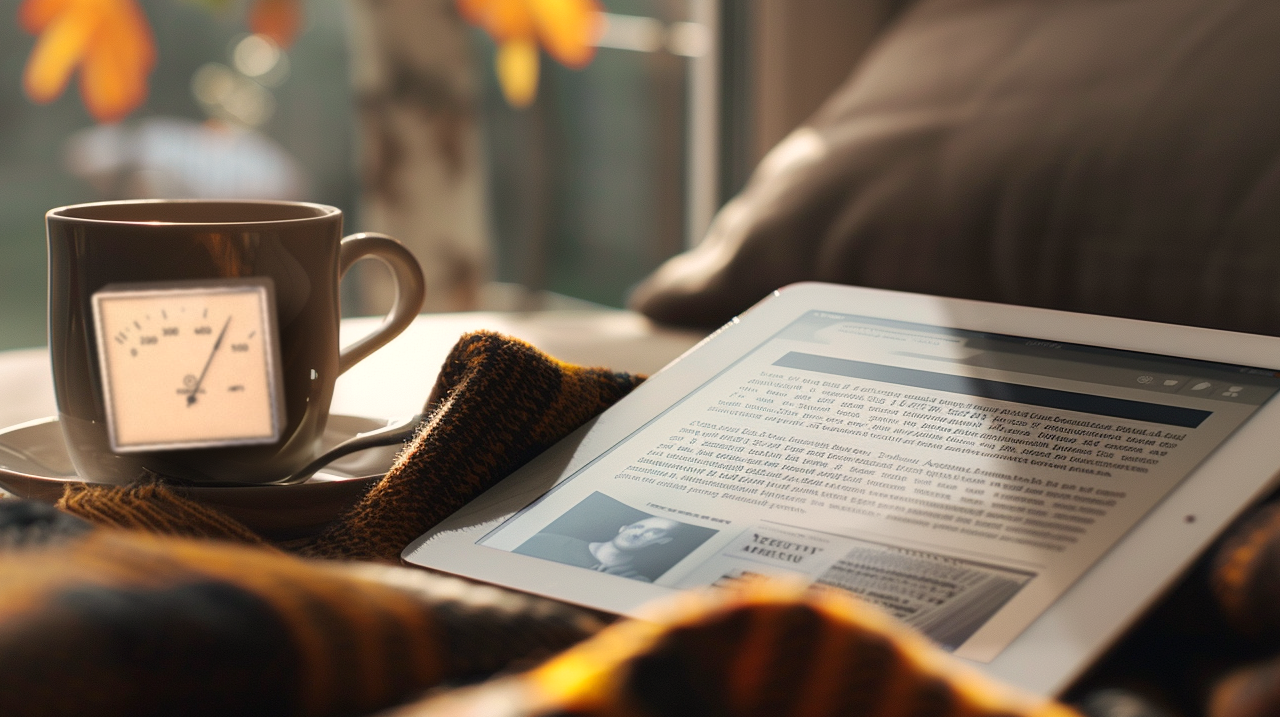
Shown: 450 A
